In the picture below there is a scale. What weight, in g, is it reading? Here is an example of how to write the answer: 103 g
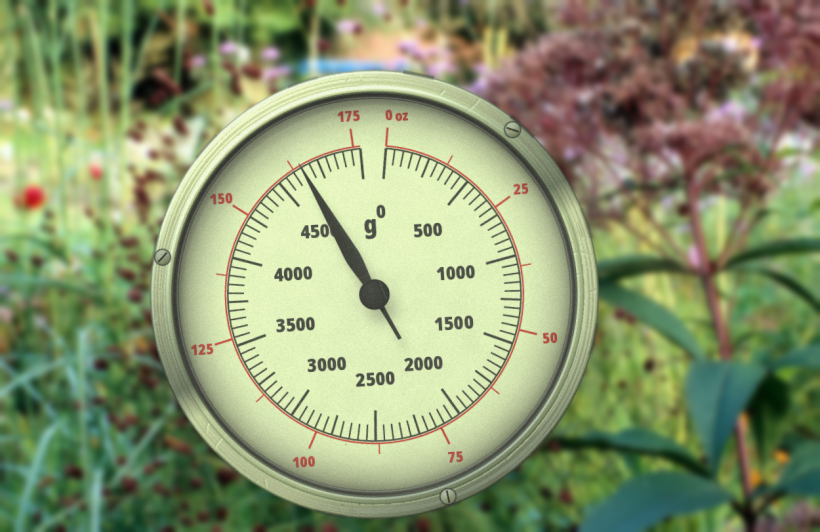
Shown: 4650 g
